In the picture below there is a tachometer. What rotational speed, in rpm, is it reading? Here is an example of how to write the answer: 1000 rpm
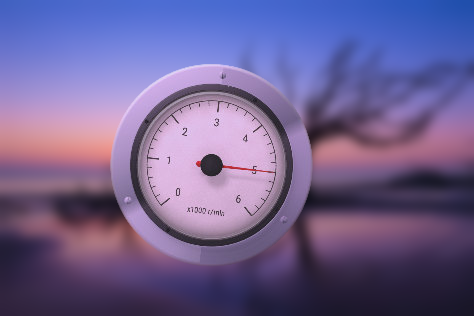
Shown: 5000 rpm
